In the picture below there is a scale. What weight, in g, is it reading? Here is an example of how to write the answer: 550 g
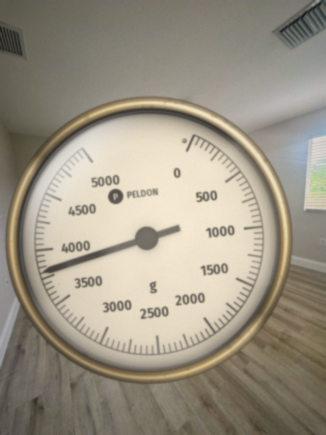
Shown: 3800 g
